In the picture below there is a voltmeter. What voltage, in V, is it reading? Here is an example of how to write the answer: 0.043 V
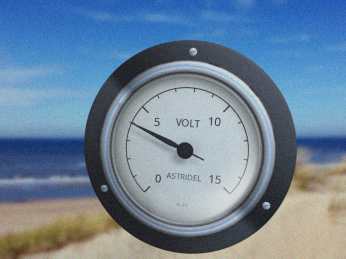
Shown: 4 V
